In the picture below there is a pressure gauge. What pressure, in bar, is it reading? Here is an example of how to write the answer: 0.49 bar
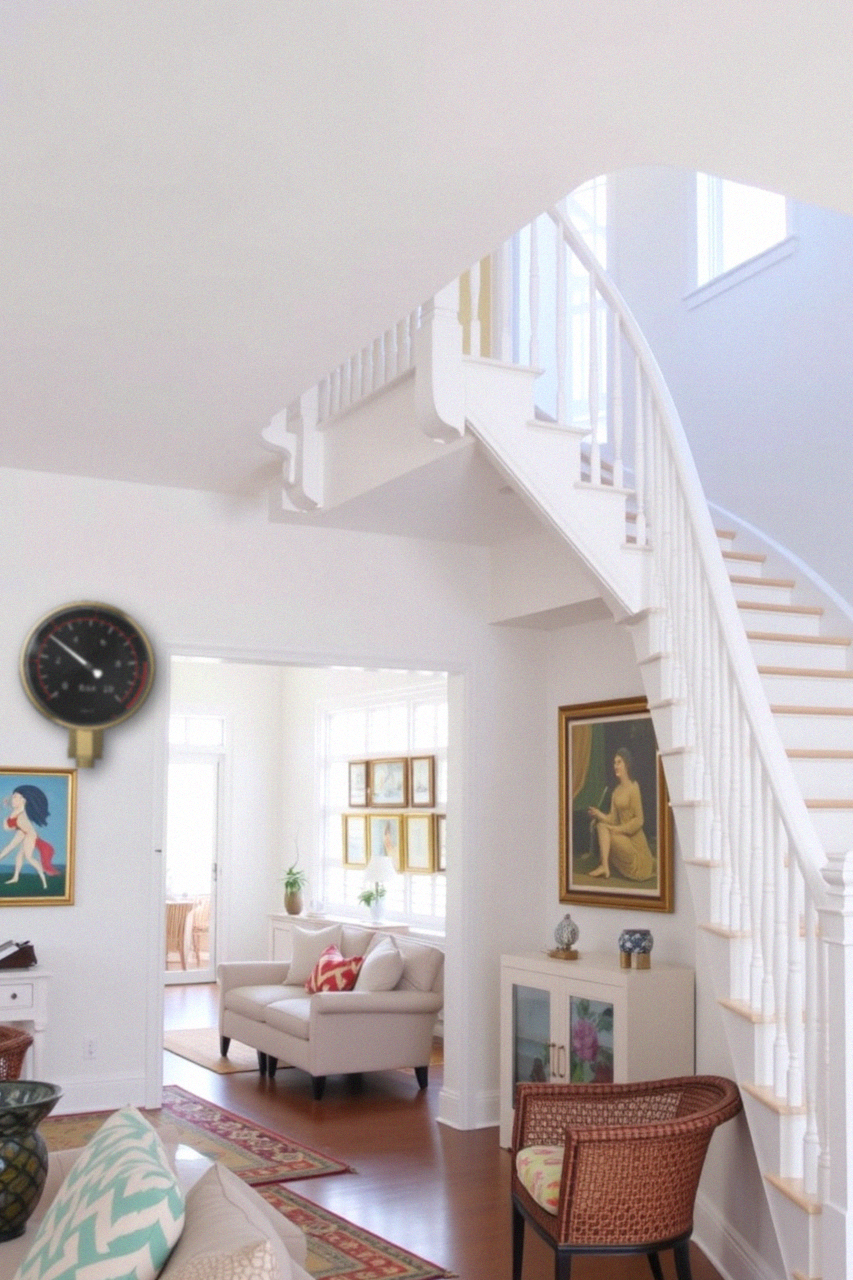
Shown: 3 bar
